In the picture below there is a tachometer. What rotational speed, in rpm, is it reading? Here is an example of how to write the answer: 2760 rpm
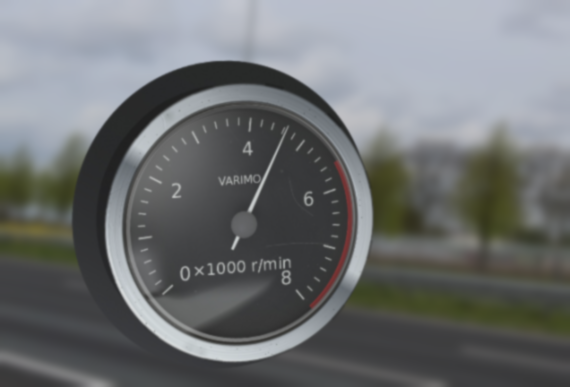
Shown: 4600 rpm
